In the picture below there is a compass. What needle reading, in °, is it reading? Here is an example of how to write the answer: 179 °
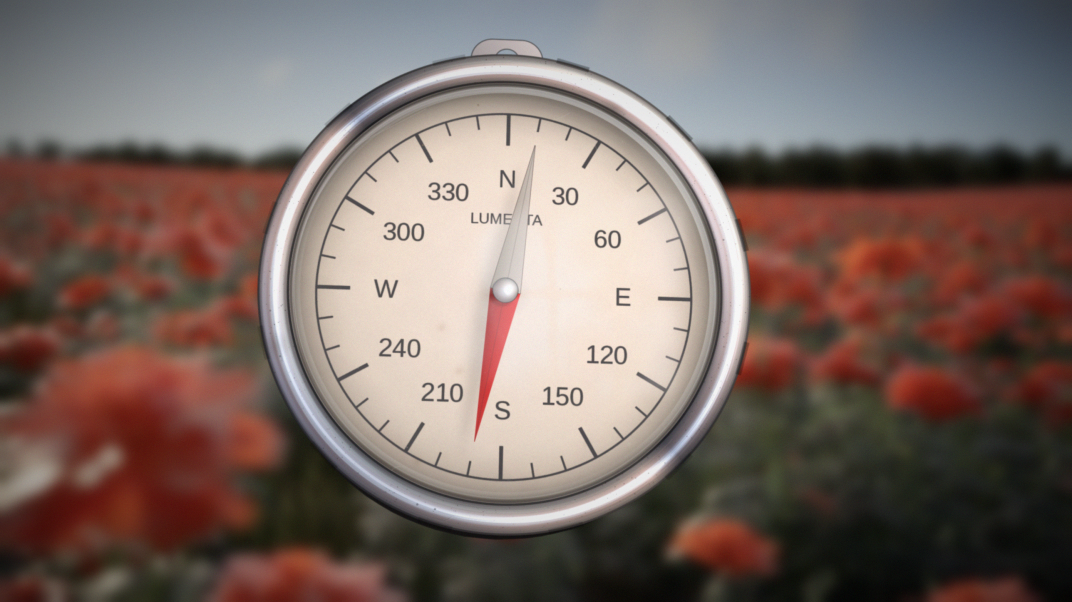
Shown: 190 °
